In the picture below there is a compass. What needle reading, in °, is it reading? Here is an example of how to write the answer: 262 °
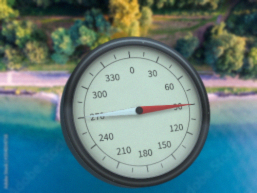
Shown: 90 °
